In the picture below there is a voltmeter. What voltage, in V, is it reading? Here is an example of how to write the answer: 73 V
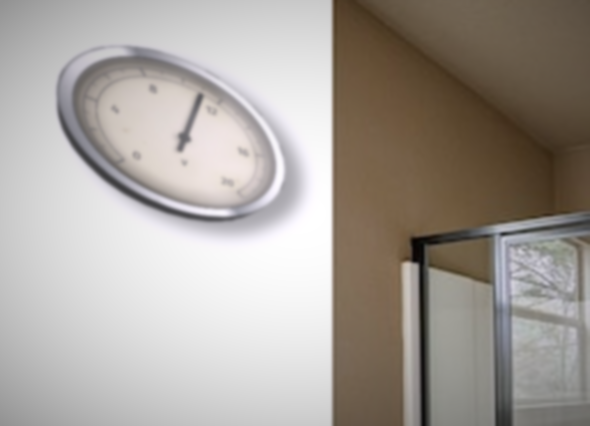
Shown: 11 V
